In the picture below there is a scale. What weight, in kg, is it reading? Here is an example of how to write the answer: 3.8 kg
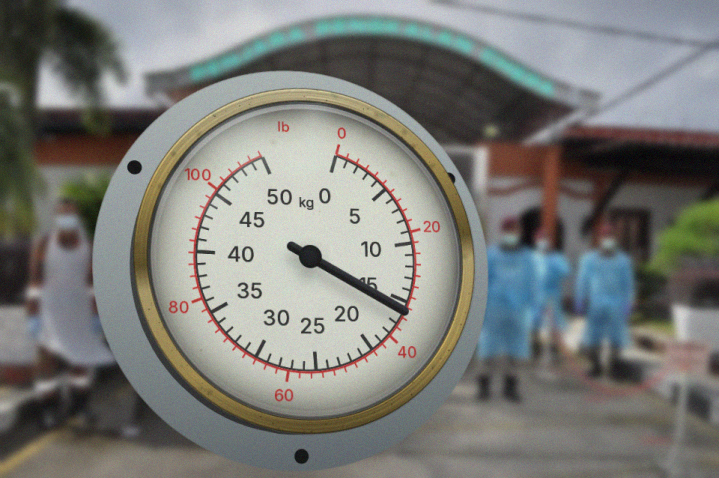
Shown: 16 kg
